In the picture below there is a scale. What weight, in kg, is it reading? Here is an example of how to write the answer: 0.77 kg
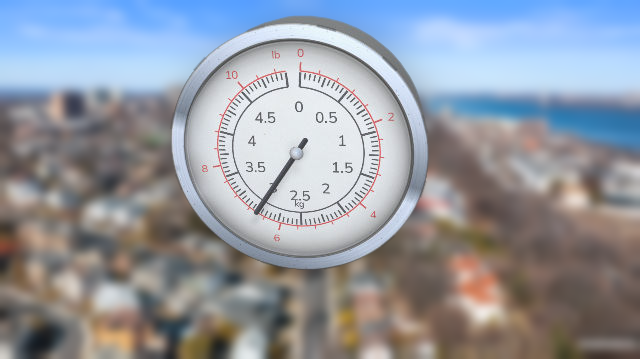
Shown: 3 kg
